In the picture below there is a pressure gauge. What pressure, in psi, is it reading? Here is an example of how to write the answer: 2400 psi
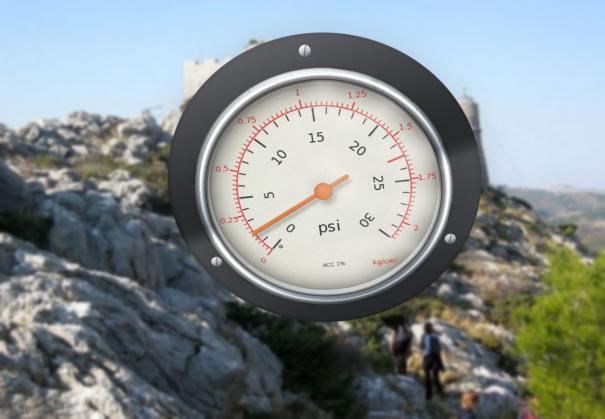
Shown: 2 psi
